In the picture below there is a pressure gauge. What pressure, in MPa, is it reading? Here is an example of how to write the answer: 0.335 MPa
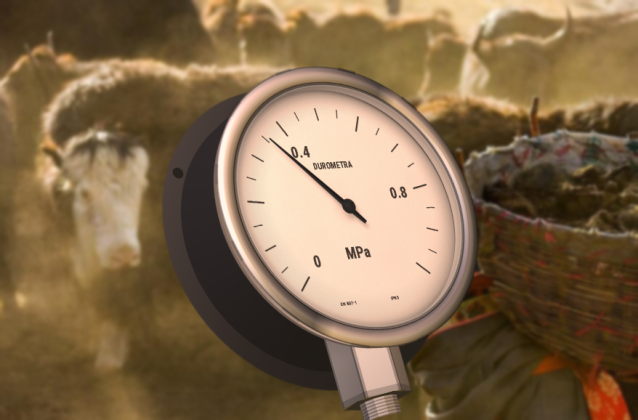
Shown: 0.35 MPa
